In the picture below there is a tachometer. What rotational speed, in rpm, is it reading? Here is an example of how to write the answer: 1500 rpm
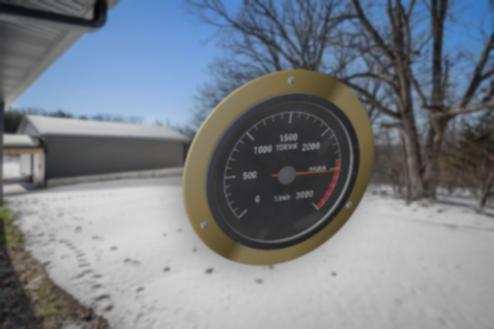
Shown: 2500 rpm
